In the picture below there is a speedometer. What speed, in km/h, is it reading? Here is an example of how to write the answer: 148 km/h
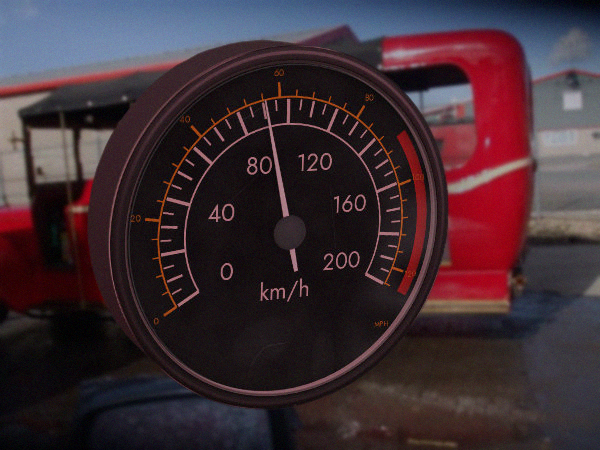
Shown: 90 km/h
